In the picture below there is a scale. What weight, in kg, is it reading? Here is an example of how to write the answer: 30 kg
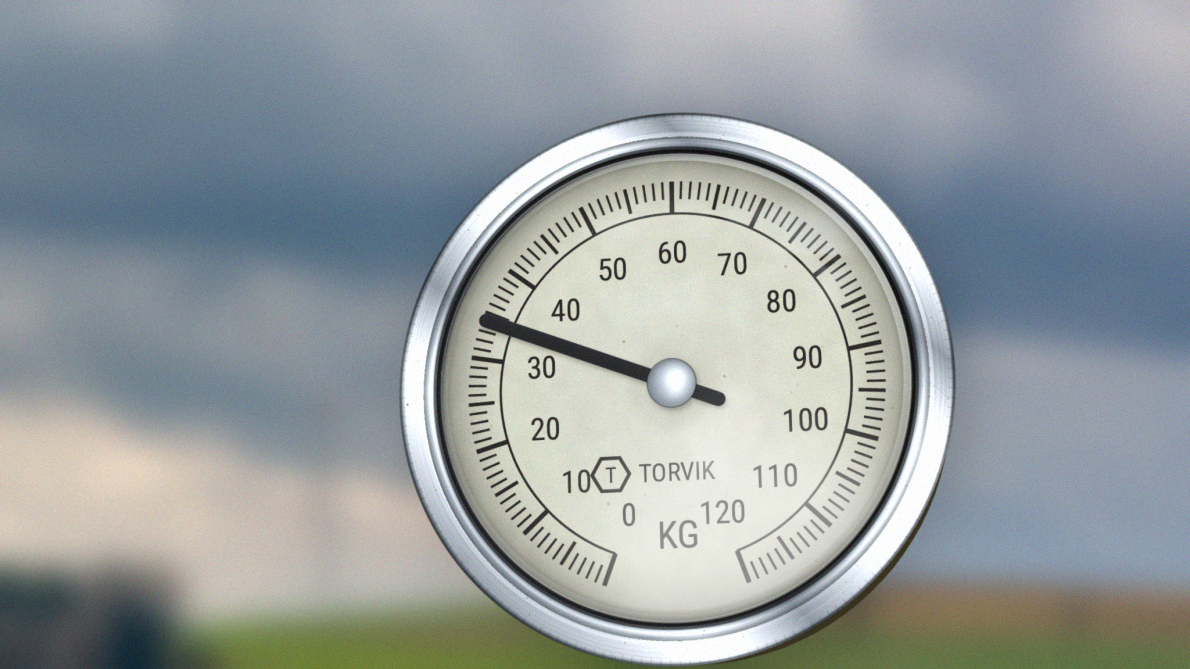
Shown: 34 kg
